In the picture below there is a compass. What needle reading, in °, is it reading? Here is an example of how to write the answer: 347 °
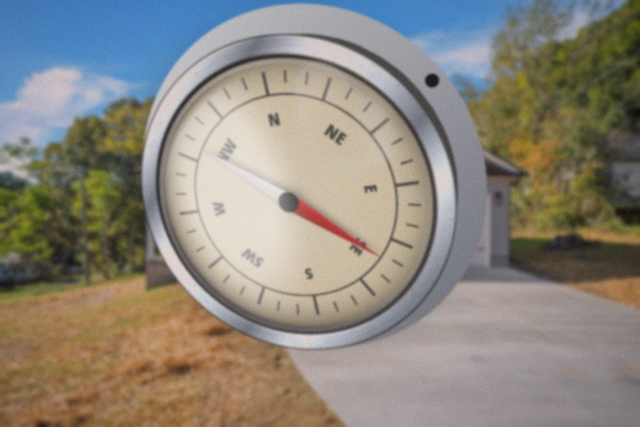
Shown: 130 °
